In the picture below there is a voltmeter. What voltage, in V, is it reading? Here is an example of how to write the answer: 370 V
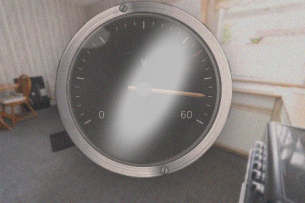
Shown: 54 V
